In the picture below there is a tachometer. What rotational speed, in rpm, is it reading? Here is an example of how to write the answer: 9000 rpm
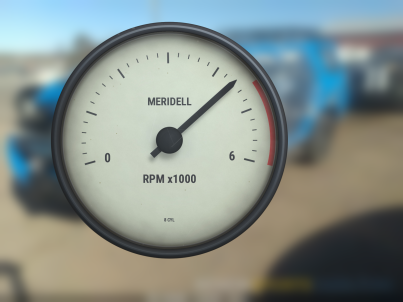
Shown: 4400 rpm
